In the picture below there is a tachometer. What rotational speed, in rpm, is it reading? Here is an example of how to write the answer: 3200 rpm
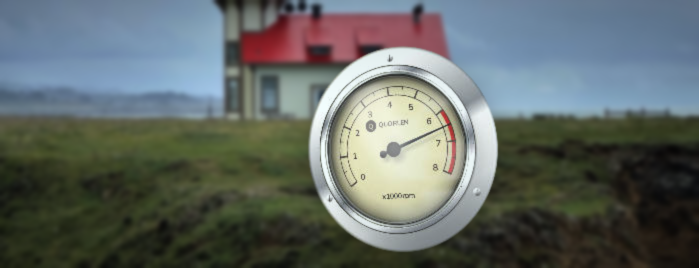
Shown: 6500 rpm
